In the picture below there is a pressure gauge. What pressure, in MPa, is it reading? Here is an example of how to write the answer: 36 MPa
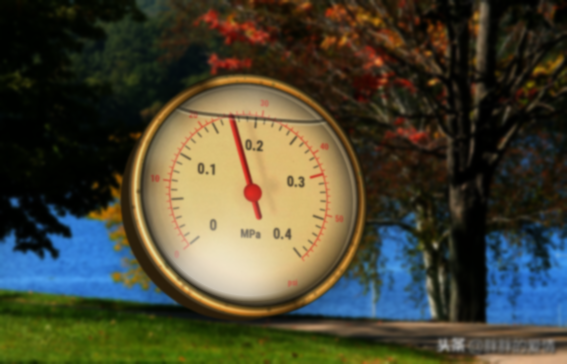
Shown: 0.17 MPa
